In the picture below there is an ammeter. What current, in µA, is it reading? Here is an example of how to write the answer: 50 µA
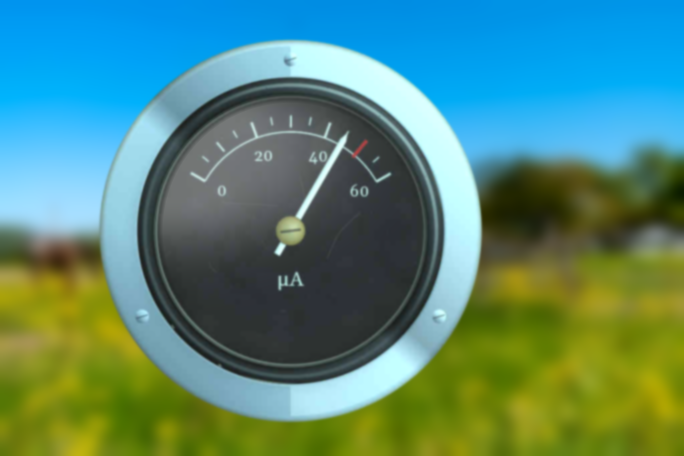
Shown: 45 µA
